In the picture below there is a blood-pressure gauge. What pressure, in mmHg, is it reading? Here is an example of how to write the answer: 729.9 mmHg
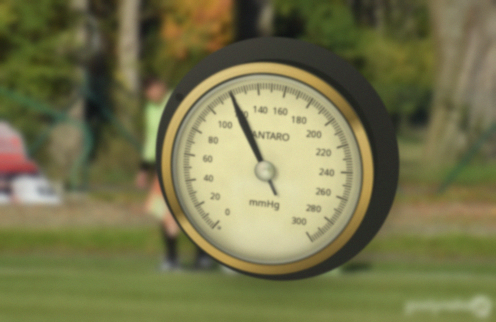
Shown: 120 mmHg
